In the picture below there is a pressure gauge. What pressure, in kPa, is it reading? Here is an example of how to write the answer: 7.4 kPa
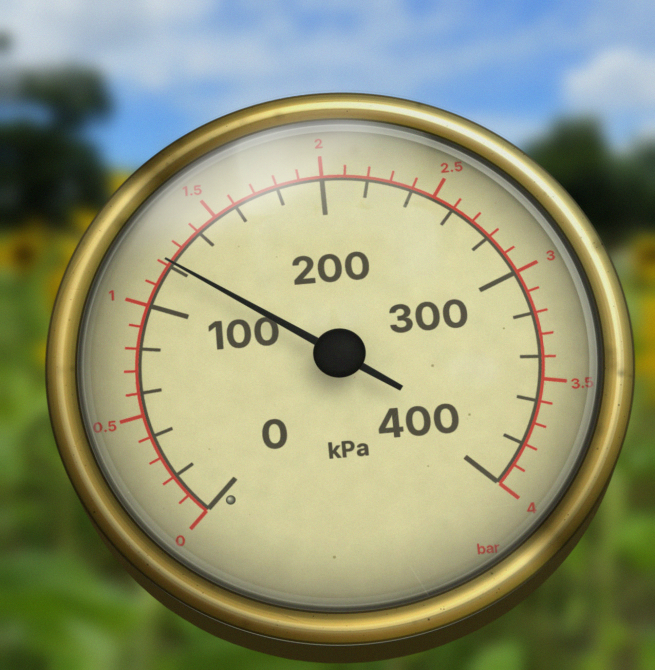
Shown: 120 kPa
